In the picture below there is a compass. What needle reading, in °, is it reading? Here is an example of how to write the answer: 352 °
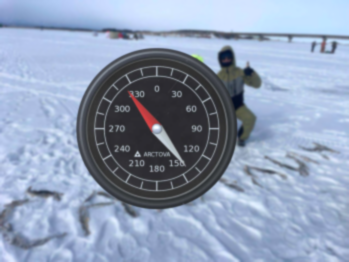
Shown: 322.5 °
